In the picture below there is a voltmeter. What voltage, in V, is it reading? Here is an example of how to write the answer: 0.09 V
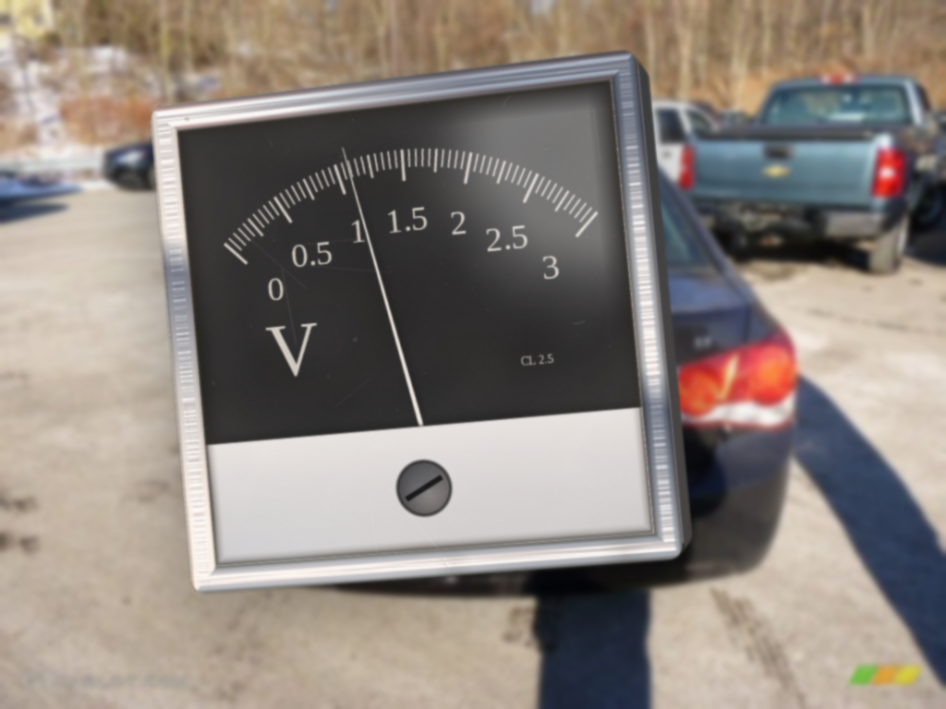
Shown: 1.1 V
